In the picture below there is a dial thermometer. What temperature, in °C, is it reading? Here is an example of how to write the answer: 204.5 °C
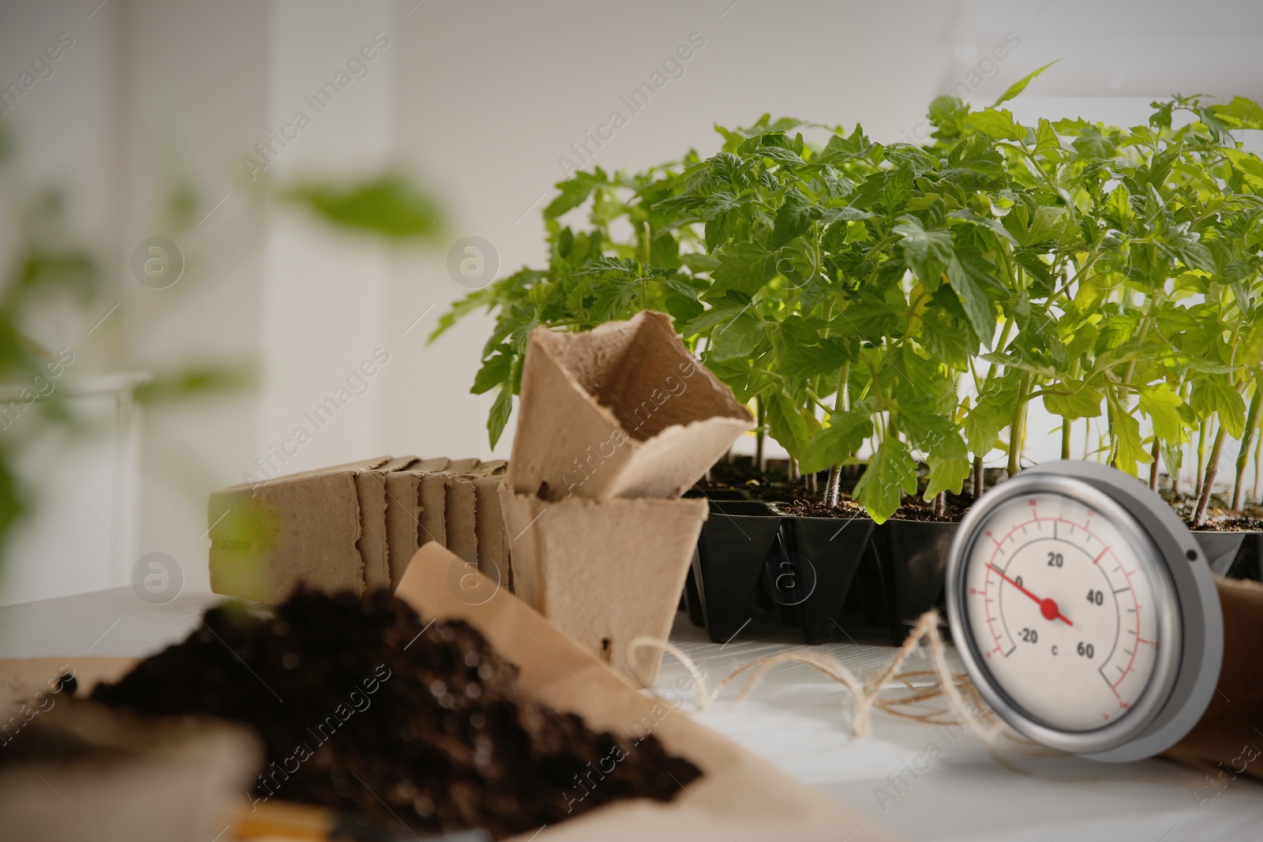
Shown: 0 °C
